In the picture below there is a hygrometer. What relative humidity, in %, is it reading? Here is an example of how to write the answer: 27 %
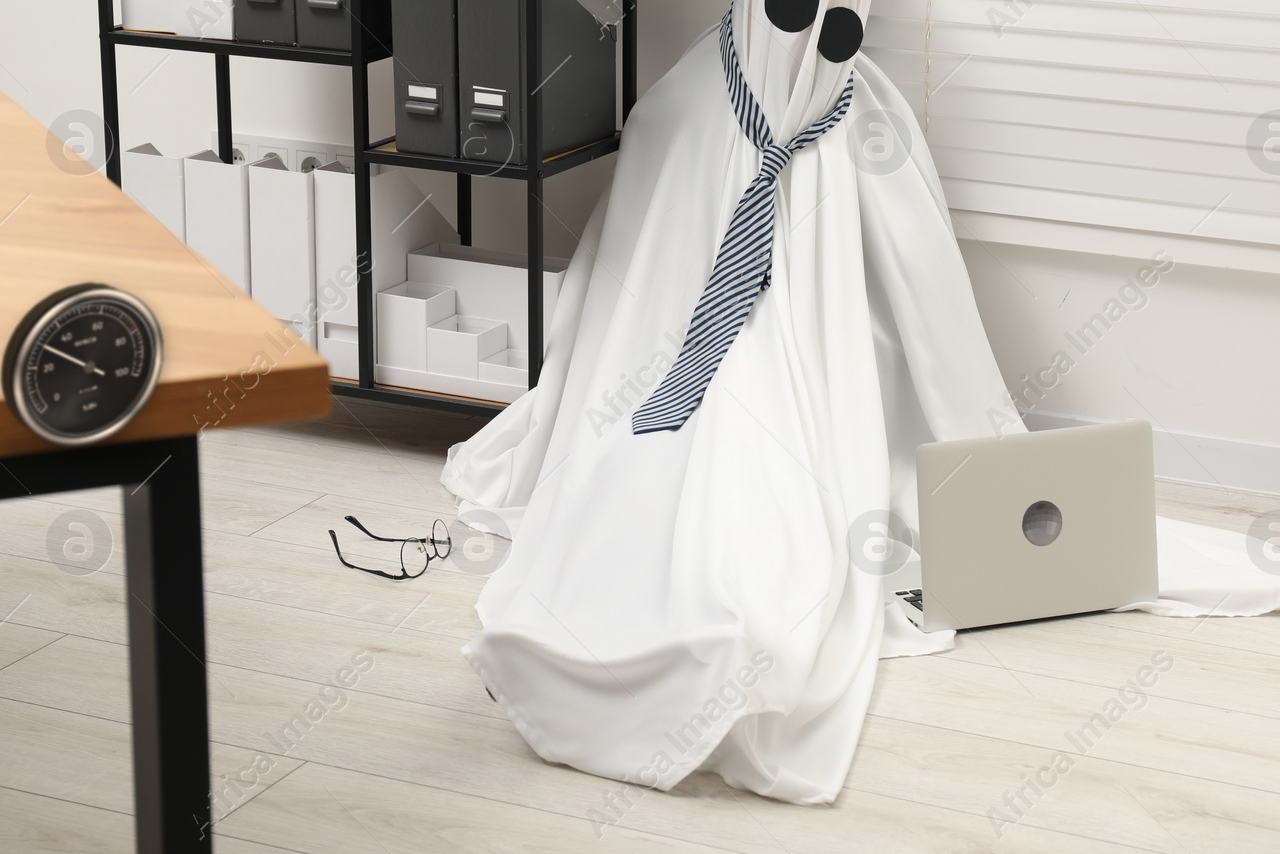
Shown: 30 %
